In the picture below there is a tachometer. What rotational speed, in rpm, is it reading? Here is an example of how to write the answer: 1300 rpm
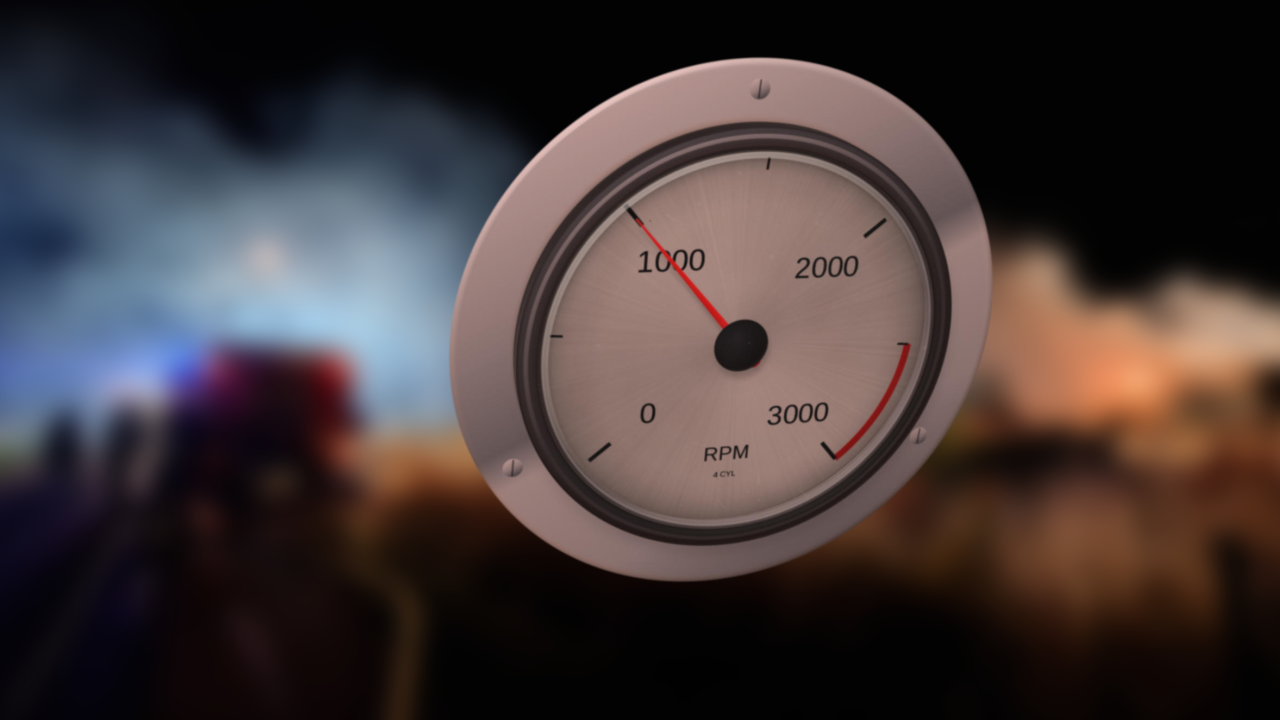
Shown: 1000 rpm
